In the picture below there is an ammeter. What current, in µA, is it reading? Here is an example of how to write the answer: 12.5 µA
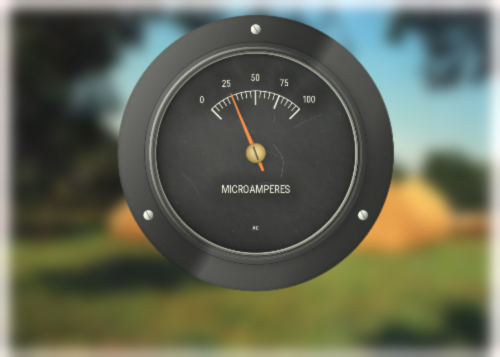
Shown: 25 µA
